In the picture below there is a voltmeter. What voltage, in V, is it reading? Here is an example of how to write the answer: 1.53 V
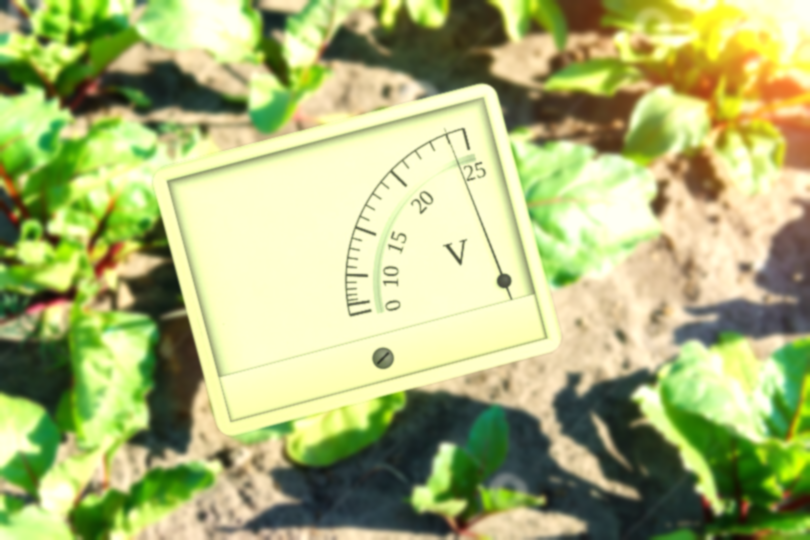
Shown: 24 V
